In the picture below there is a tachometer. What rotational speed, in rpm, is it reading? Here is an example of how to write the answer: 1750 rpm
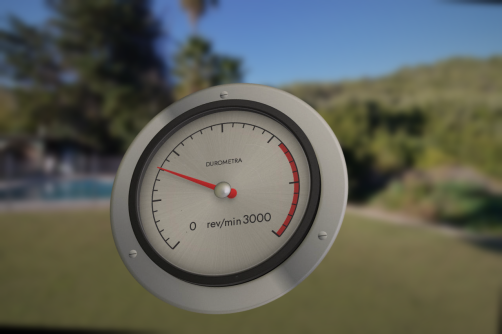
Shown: 800 rpm
